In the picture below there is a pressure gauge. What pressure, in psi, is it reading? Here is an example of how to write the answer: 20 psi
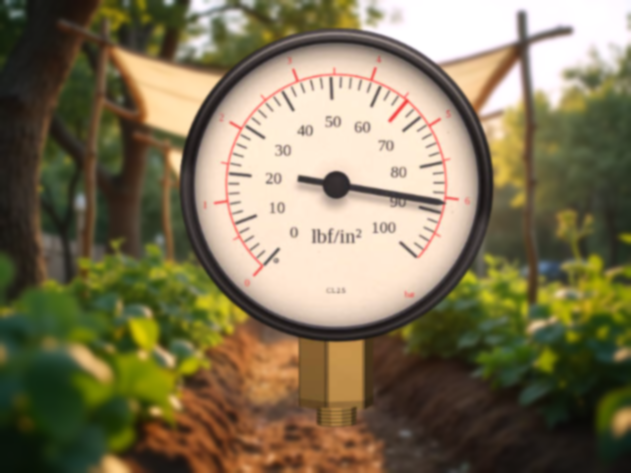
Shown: 88 psi
